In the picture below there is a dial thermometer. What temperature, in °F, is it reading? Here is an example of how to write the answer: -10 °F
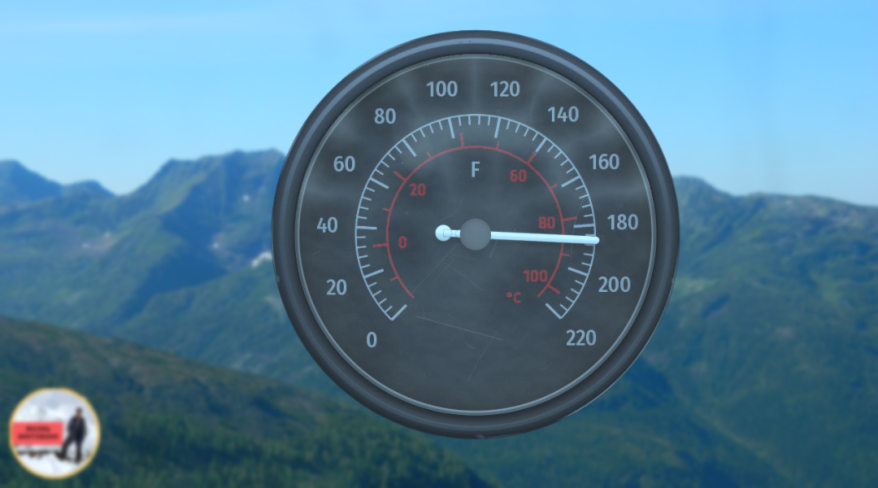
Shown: 186 °F
